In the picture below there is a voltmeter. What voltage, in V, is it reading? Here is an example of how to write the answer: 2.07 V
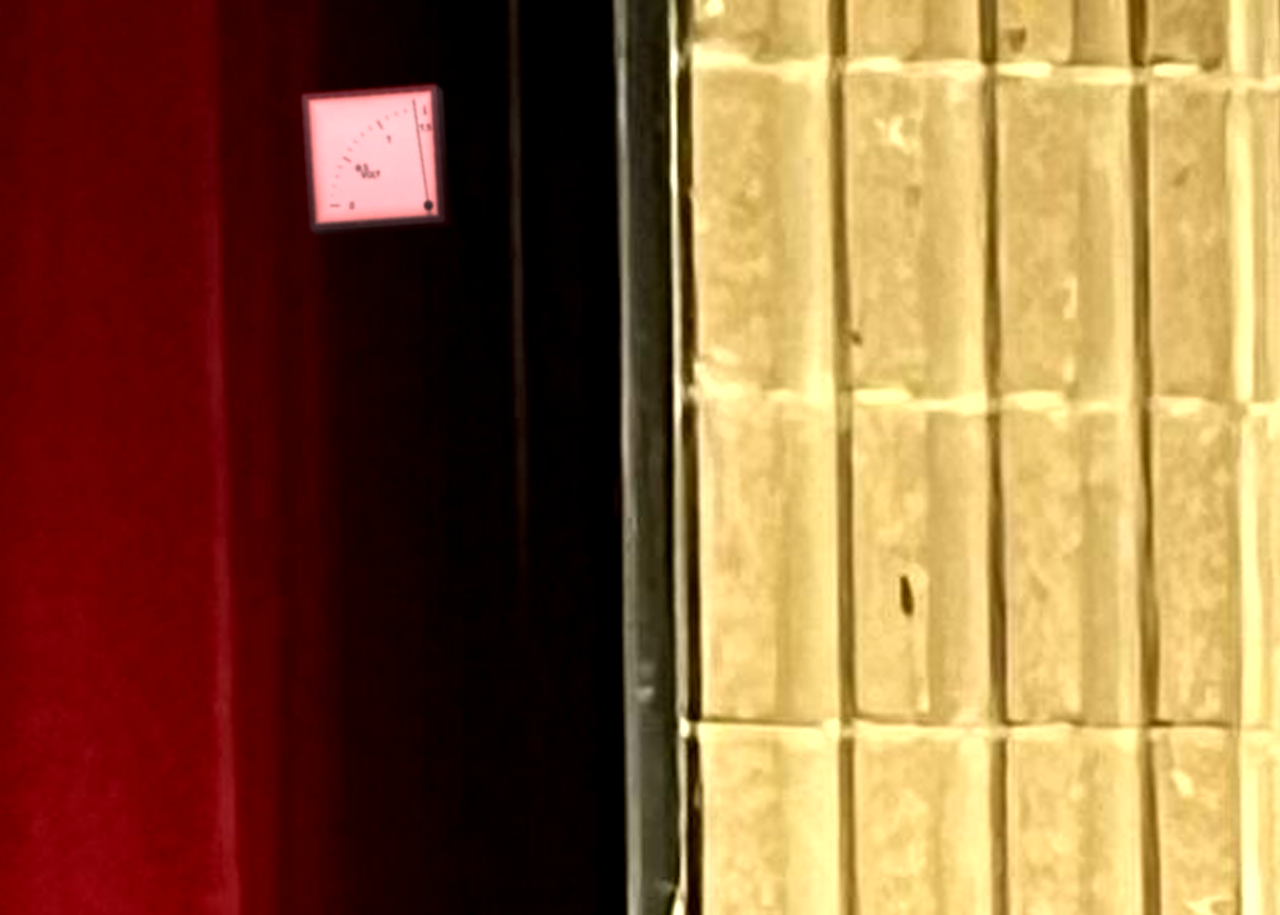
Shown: 1.4 V
